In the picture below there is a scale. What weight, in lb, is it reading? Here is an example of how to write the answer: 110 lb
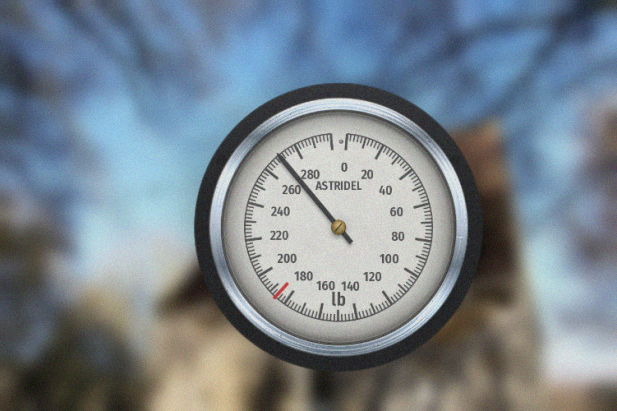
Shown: 270 lb
